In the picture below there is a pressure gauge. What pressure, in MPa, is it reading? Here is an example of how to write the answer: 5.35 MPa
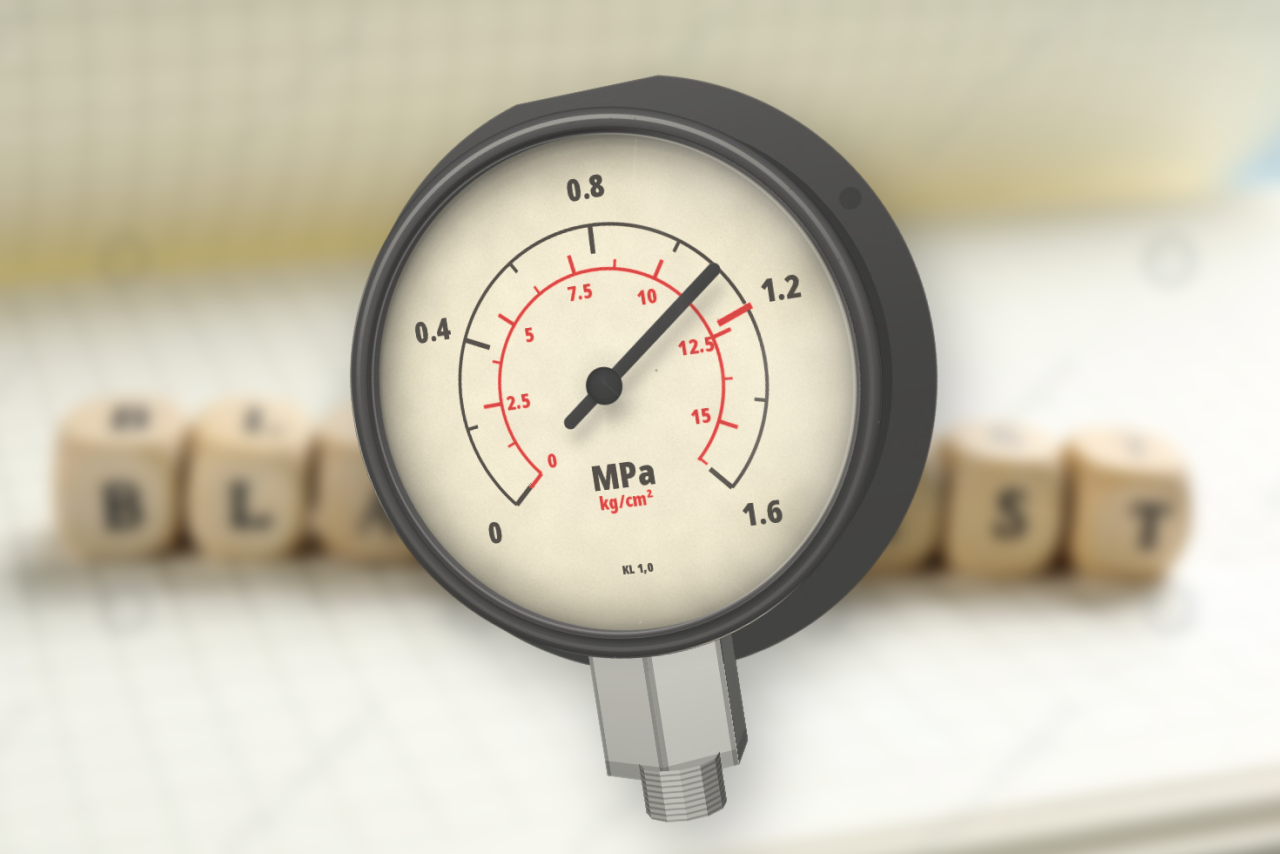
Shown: 1.1 MPa
